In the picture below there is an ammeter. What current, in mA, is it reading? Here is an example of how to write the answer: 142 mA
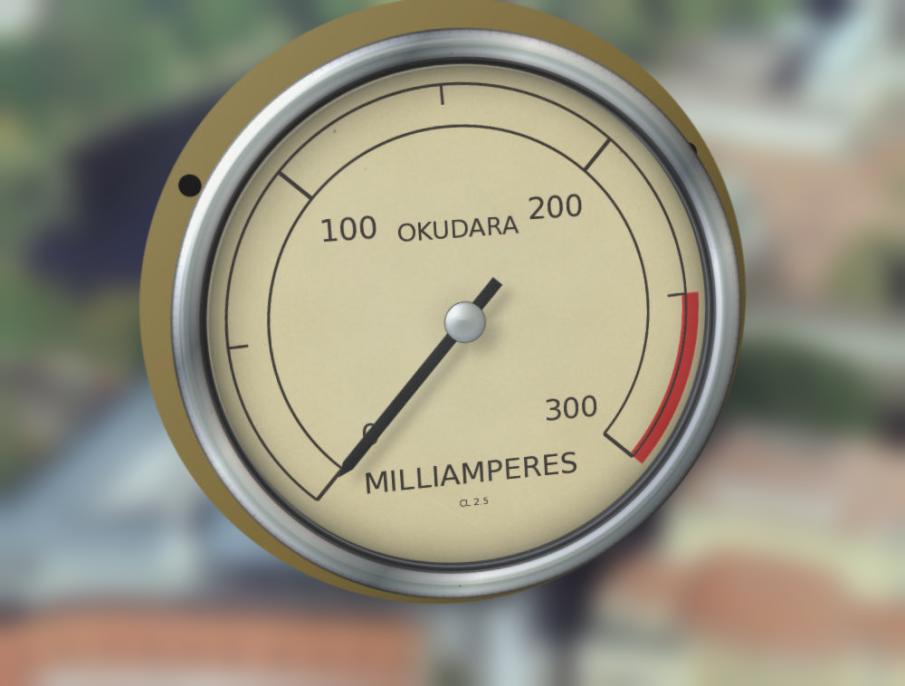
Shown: 0 mA
